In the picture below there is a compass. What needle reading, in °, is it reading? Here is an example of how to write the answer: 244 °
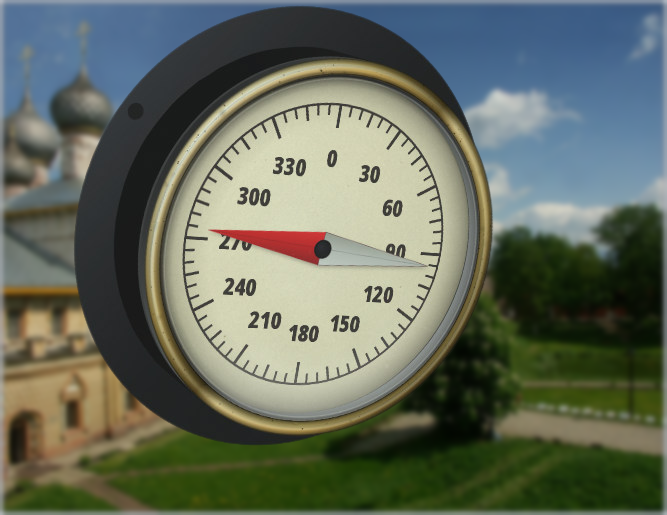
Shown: 275 °
